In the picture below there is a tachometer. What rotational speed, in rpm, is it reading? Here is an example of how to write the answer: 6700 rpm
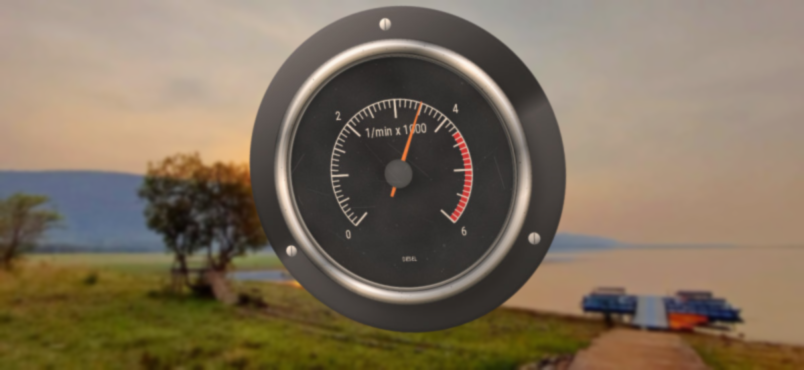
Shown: 3500 rpm
